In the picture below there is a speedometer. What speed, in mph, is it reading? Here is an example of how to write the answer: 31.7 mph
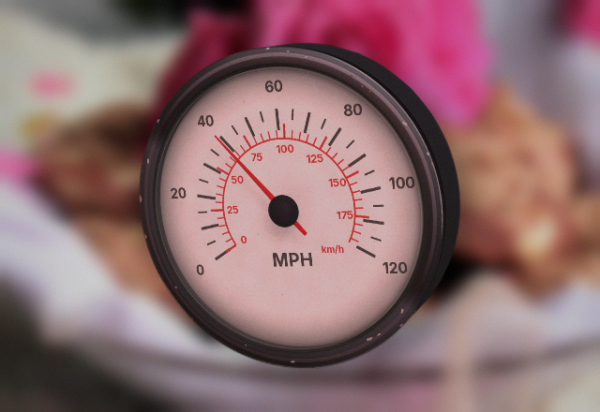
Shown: 40 mph
